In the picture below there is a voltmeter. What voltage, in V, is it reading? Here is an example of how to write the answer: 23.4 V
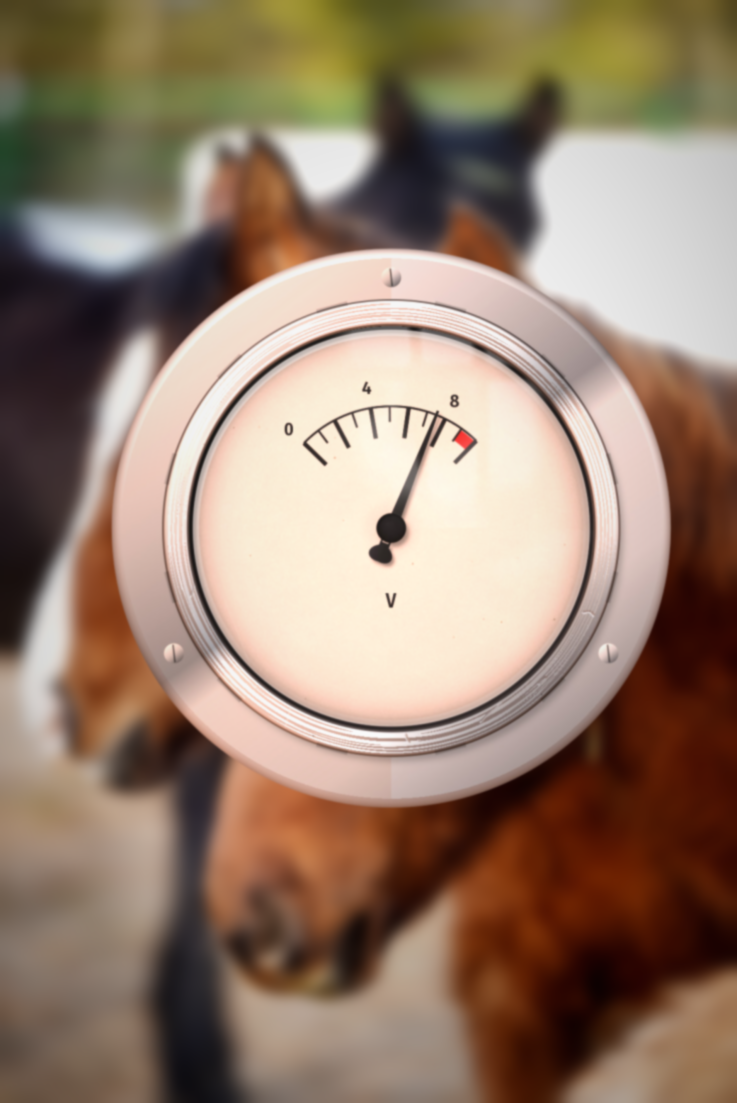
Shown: 7.5 V
